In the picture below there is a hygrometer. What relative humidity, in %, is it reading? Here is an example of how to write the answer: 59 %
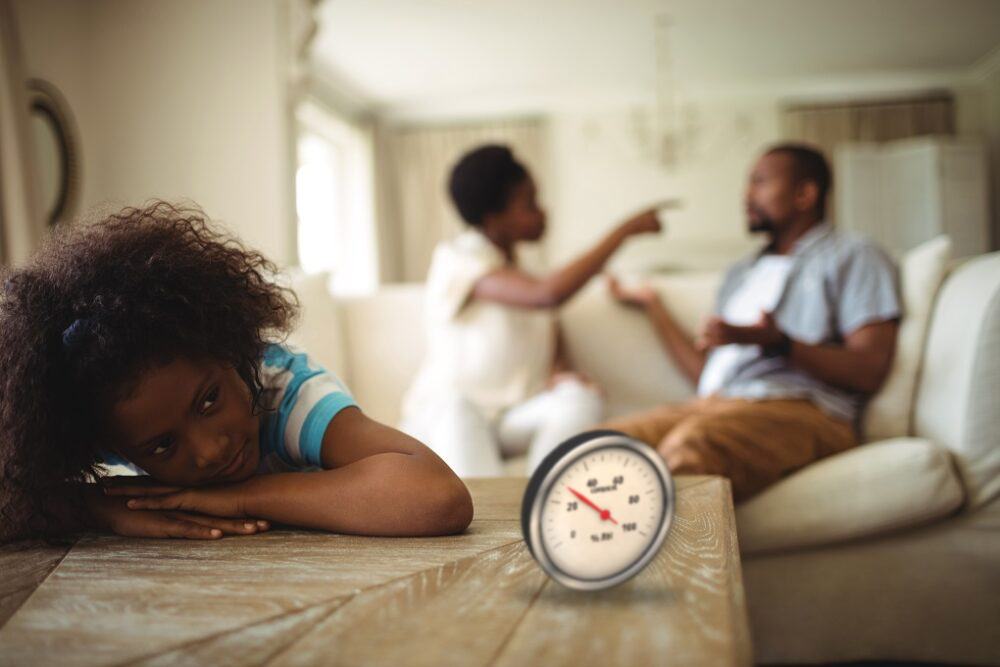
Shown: 28 %
